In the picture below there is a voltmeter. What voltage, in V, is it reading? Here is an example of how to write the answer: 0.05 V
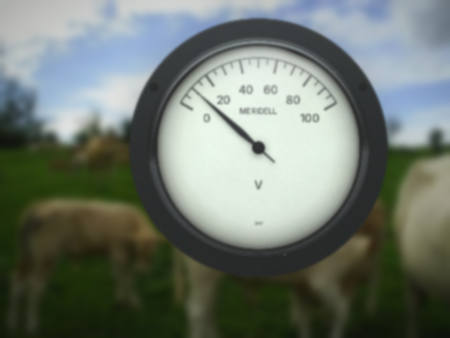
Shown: 10 V
